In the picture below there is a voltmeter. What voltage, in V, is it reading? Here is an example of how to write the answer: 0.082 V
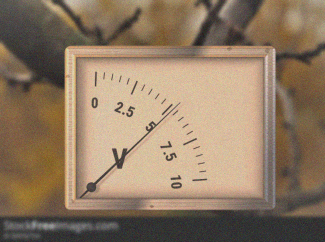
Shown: 5.25 V
